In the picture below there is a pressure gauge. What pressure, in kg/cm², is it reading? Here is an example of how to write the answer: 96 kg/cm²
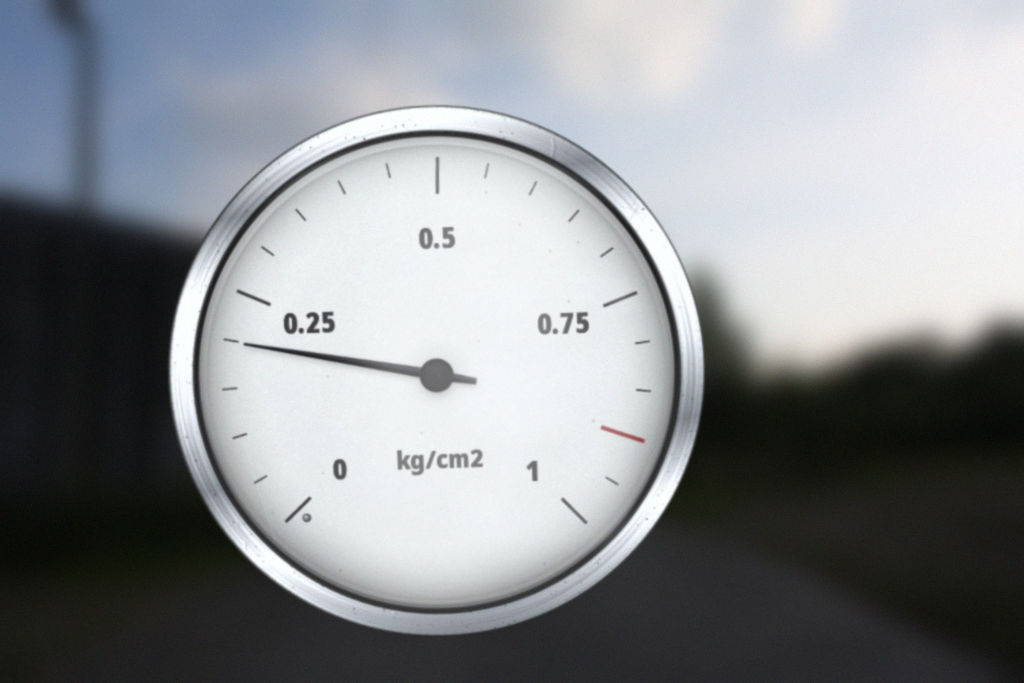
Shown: 0.2 kg/cm²
